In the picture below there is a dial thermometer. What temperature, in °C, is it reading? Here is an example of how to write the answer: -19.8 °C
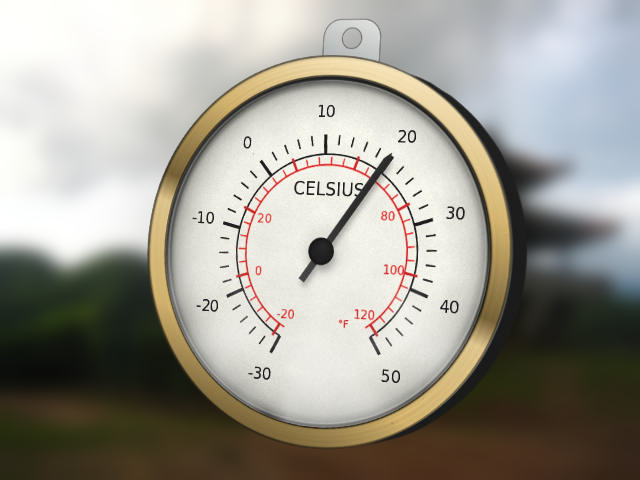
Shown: 20 °C
